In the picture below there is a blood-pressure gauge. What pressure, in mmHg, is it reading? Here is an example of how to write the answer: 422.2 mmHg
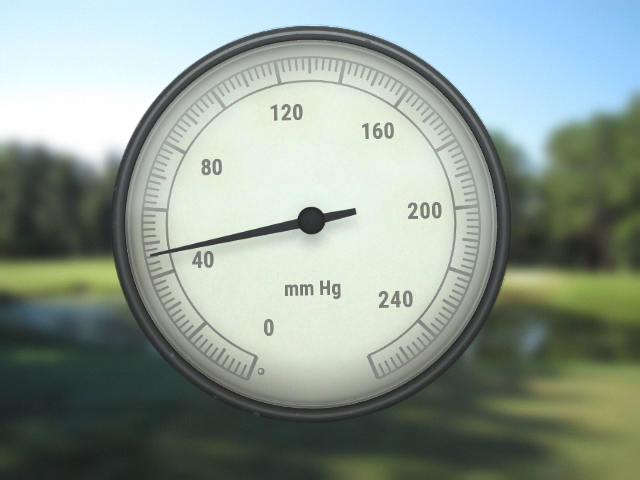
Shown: 46 mmHg
